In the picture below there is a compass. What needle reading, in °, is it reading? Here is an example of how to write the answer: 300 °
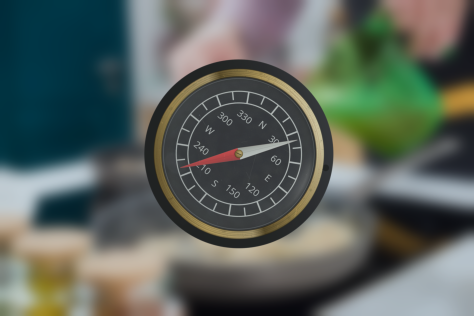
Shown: 217.5 °
